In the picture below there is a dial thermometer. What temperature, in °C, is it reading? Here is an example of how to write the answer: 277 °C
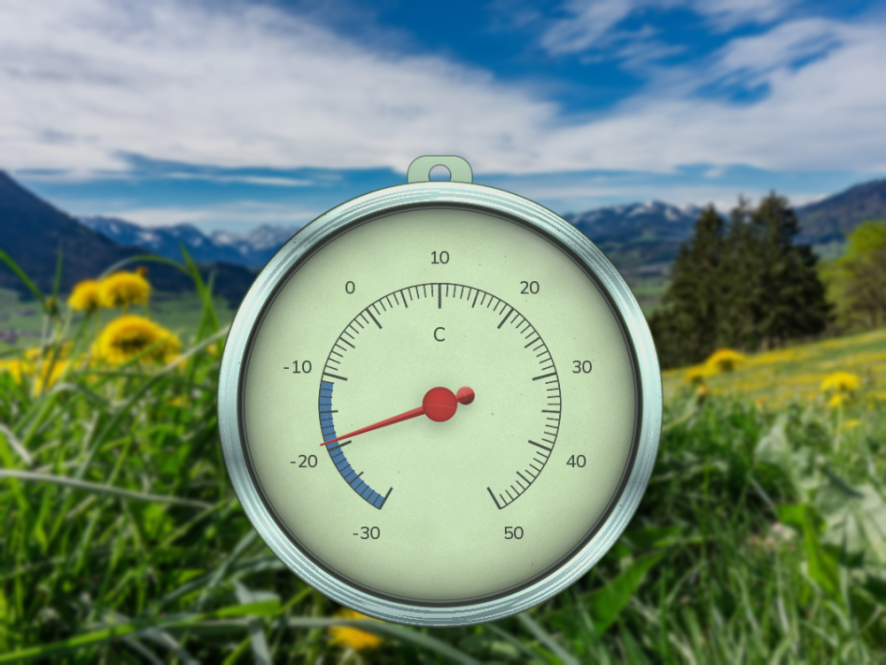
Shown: -19 °C
